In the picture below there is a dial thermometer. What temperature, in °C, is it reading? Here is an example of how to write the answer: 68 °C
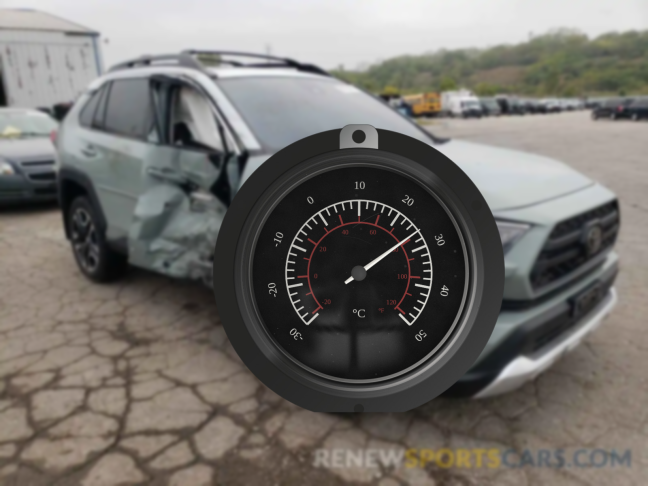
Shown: 26 °C
